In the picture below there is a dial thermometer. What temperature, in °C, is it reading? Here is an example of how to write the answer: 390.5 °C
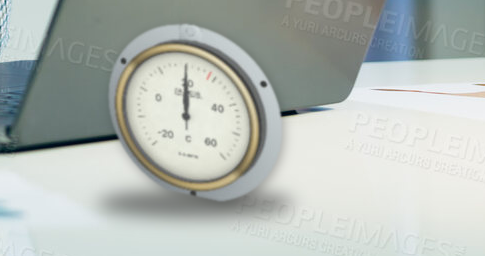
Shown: 20 °C
